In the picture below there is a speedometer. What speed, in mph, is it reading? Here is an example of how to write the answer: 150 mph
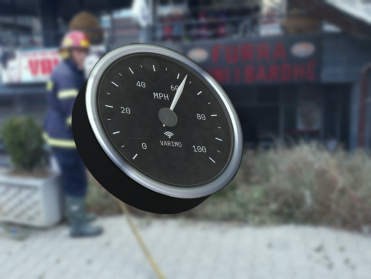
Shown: 62.5 mph
